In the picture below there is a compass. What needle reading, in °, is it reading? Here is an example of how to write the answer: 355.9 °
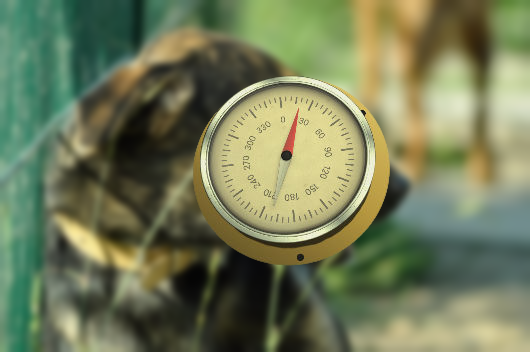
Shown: 20 °
